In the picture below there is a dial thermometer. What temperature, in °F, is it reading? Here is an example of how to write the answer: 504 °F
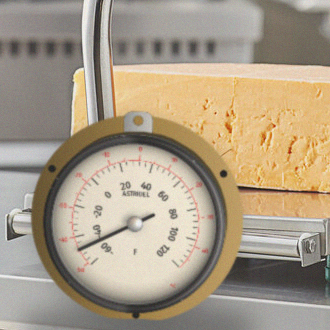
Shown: -48 °F
